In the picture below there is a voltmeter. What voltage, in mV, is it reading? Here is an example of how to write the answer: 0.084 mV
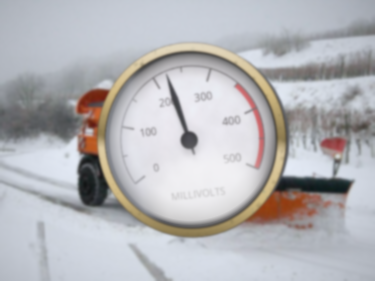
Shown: 225 mV
